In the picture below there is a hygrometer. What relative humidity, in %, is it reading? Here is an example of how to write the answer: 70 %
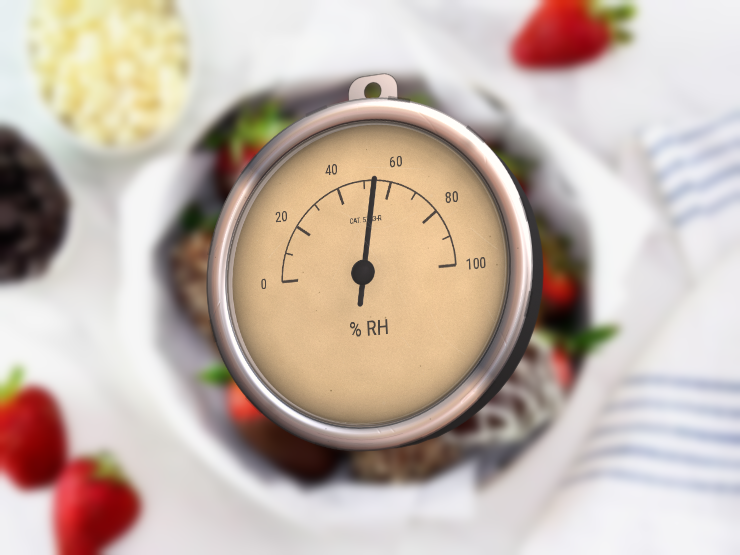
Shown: 55 %
